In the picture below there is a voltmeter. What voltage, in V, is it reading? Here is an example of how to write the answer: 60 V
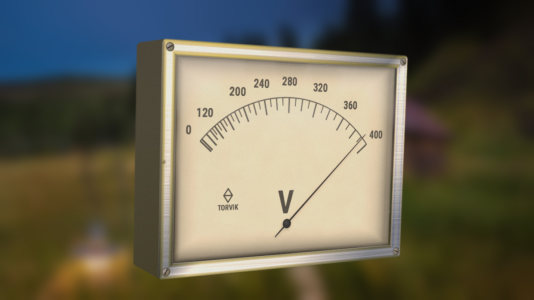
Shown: 390 V
